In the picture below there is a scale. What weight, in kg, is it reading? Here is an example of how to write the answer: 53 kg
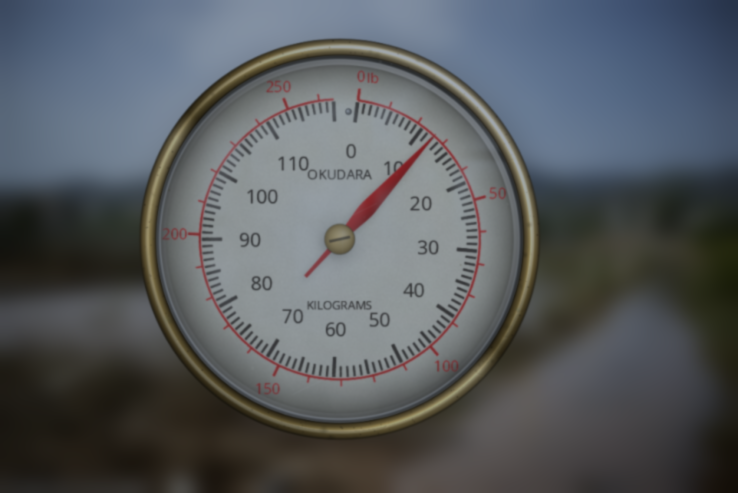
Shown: 12 kg
